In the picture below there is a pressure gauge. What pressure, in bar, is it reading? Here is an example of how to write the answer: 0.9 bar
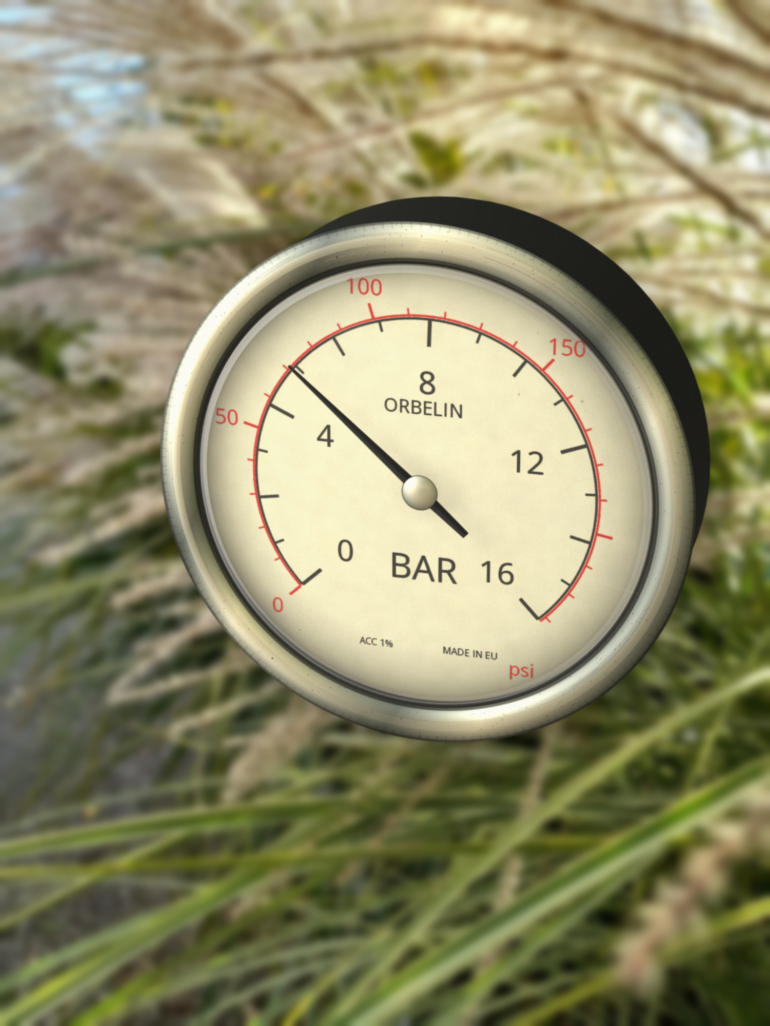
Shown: 5 bar
